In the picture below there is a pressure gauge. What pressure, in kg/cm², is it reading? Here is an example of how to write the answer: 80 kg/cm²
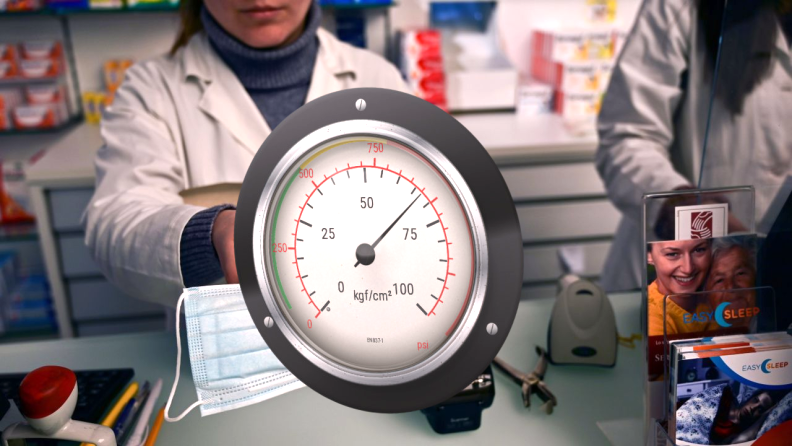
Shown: 67.5 kg/cm²
